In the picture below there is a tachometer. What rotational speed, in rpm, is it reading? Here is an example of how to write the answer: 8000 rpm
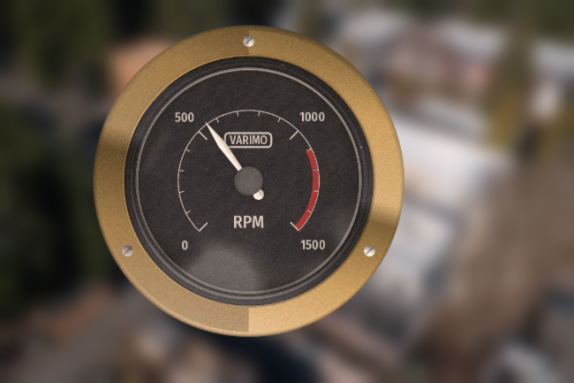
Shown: 550 rpm
